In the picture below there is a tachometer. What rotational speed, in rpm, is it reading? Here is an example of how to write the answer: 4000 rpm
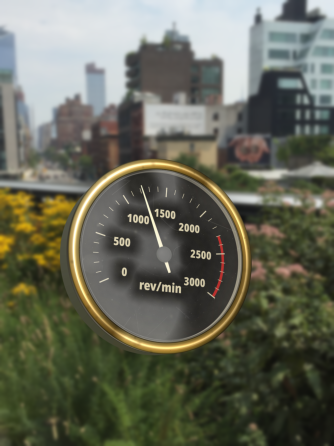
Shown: 1200 rpm
